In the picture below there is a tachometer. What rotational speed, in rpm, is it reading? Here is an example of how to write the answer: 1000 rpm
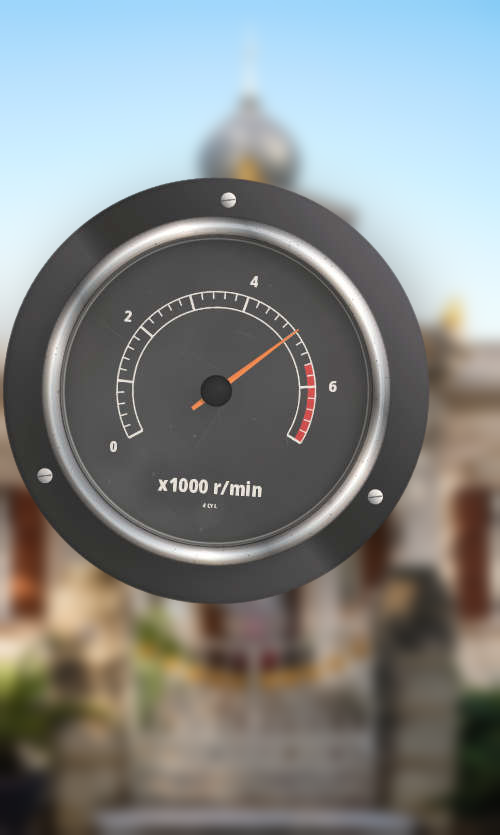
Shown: 5000 rpm
